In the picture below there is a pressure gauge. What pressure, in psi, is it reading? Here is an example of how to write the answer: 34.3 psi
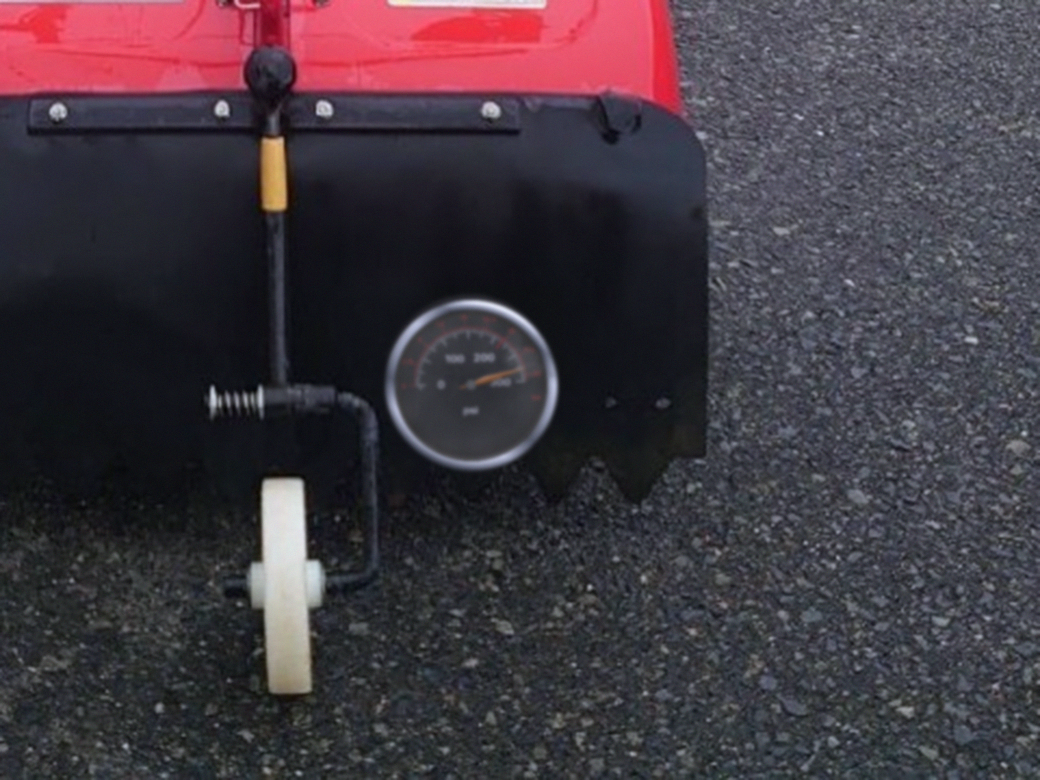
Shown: 275 psi
